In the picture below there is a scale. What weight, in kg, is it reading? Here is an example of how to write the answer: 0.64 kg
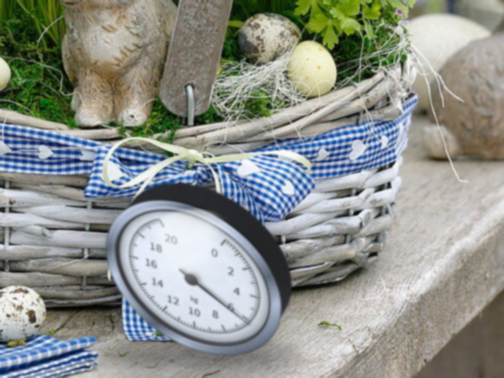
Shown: 6 kg
